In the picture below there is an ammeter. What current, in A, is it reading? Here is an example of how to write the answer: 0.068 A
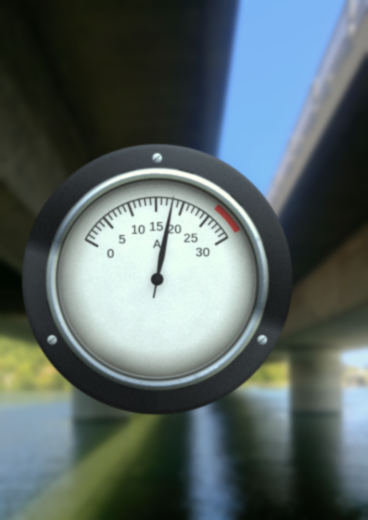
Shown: 18 A
